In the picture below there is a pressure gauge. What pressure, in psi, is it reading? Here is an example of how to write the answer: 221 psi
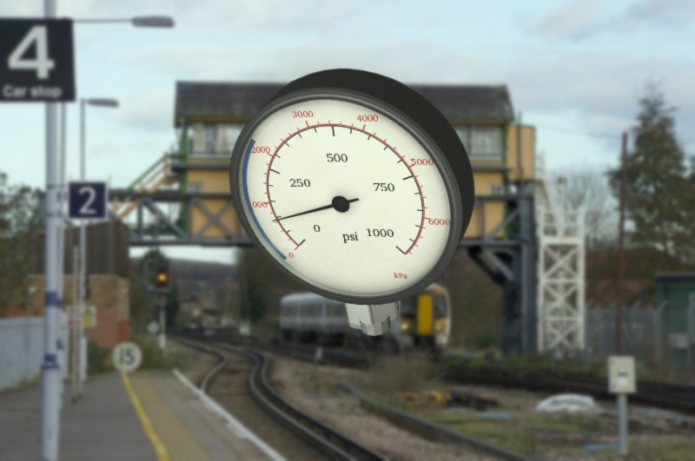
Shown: 100 psi
